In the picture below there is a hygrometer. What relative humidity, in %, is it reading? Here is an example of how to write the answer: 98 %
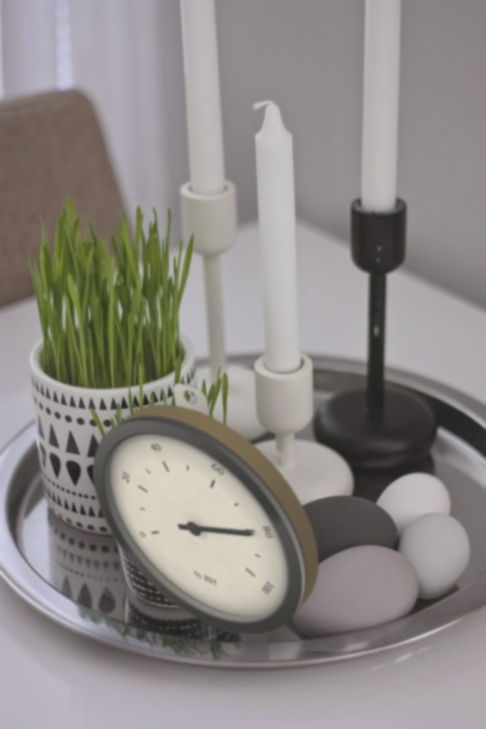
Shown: 80 %
